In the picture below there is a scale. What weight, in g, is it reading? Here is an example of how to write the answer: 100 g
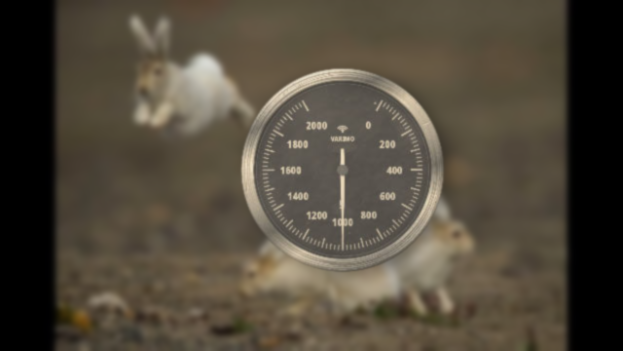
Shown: 1000 g
